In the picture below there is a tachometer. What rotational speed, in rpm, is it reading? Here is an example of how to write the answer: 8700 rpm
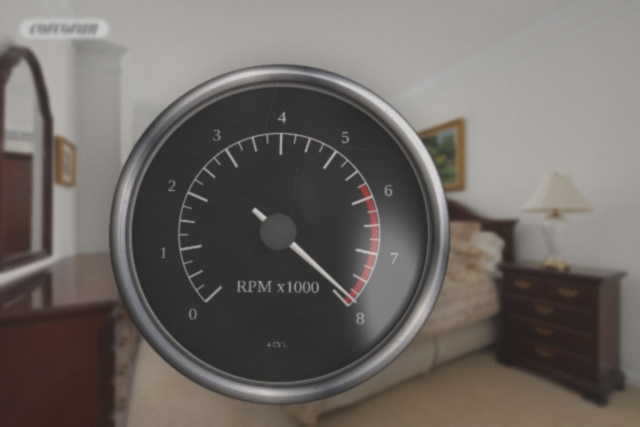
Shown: 7875 rpm
